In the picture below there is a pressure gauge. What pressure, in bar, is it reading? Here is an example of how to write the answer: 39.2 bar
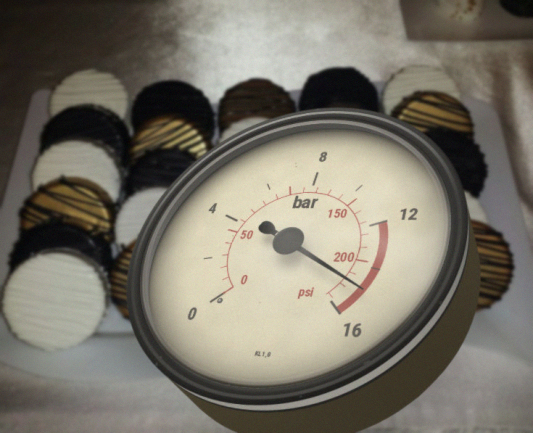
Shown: 15 bar
